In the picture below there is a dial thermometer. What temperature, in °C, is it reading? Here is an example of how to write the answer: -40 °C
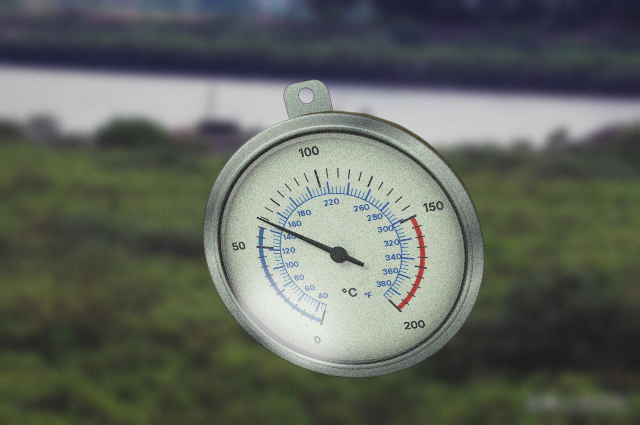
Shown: 65 °C
